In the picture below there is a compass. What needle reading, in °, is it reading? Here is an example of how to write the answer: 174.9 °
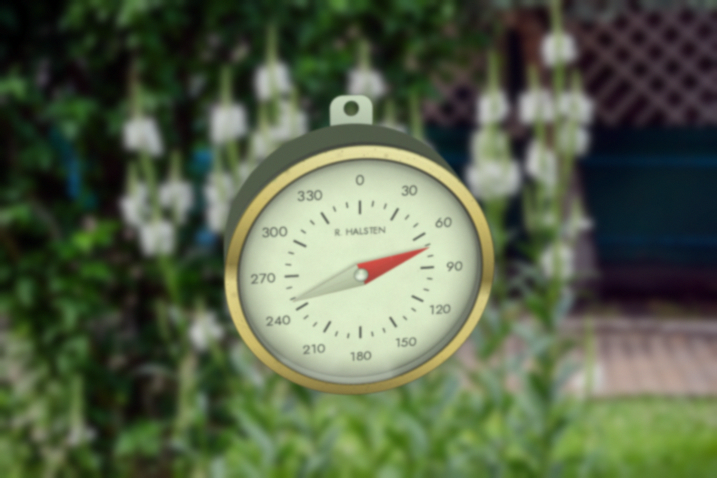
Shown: 70 °
